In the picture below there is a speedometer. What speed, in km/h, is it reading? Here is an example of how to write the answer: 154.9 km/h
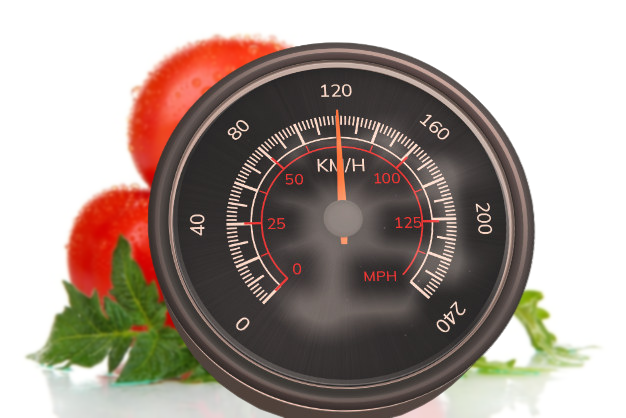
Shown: 120 km/h
